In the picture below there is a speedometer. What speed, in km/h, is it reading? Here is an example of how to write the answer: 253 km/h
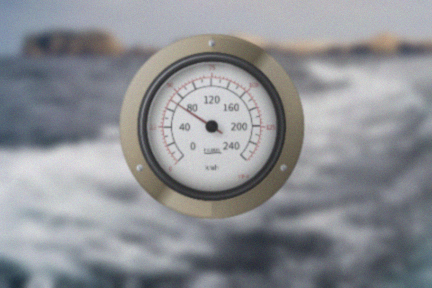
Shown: 70 km/h
